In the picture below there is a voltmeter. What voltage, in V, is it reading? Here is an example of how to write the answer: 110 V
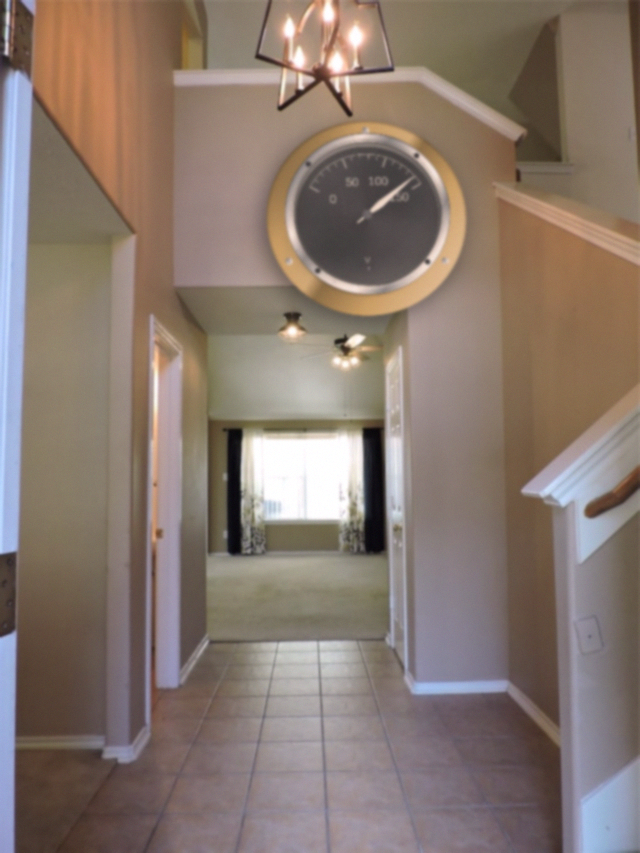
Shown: 140 V
